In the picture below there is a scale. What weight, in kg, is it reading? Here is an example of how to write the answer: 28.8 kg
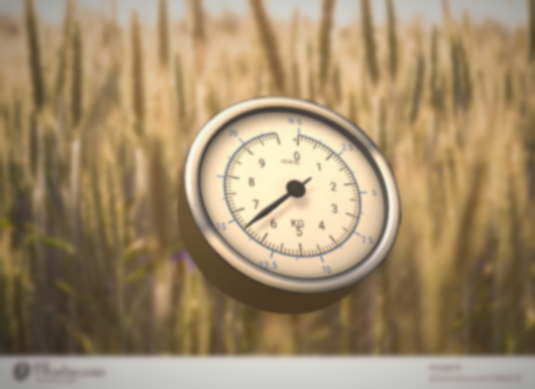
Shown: 6.5 kg
